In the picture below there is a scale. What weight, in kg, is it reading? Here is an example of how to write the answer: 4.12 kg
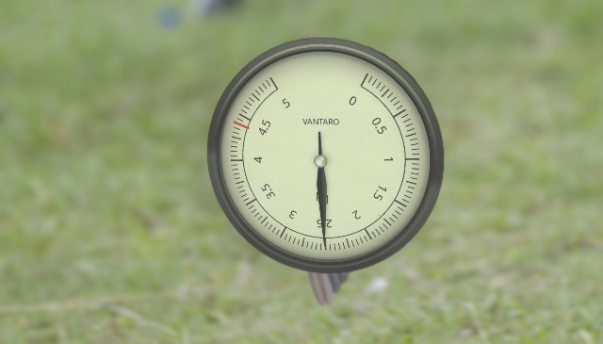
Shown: 2.5 kg
